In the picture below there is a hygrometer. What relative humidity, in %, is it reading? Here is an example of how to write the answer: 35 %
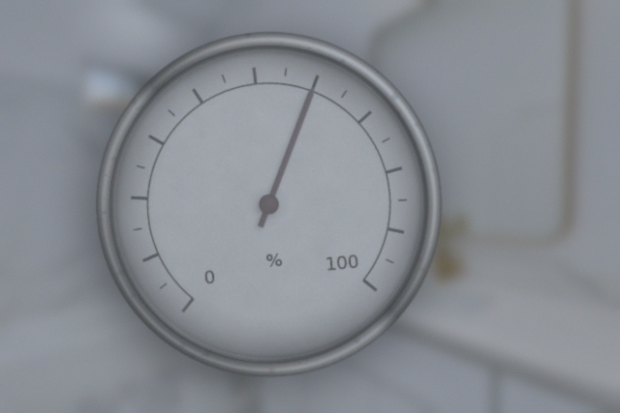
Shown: 60 %
